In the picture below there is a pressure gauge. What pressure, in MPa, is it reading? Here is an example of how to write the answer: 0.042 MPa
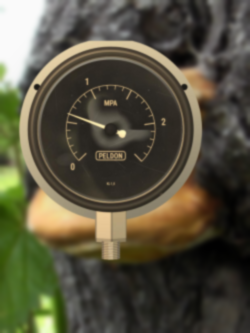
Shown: 0.6 MPa
